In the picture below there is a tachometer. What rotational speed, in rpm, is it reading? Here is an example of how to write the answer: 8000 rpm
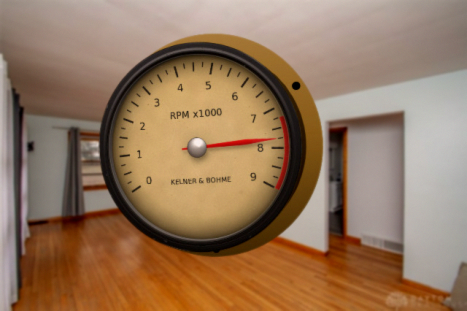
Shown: 7750 rpm
